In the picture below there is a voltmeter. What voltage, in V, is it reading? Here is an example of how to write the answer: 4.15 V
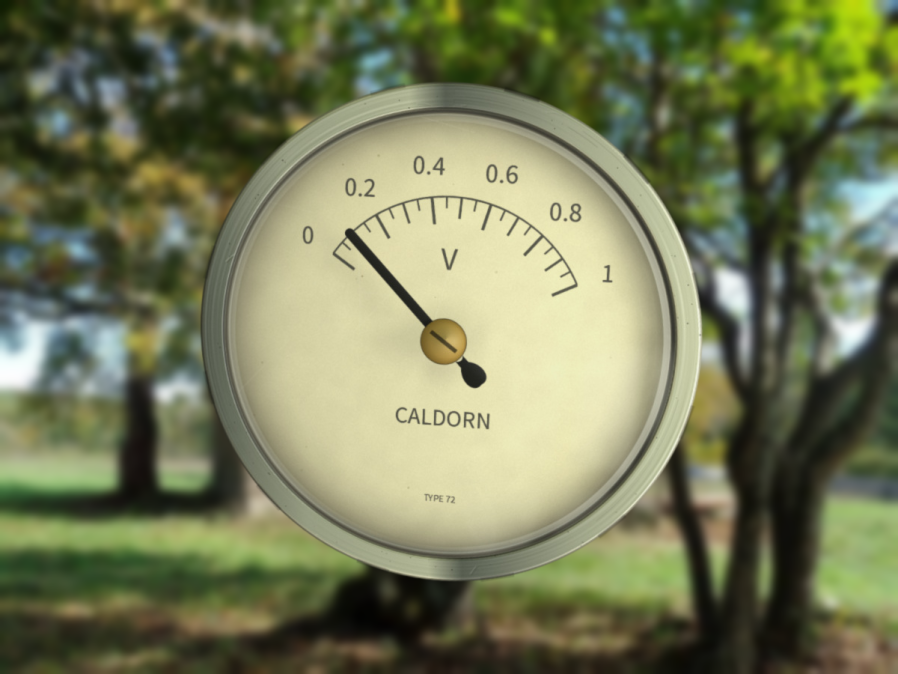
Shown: 0.1 V
